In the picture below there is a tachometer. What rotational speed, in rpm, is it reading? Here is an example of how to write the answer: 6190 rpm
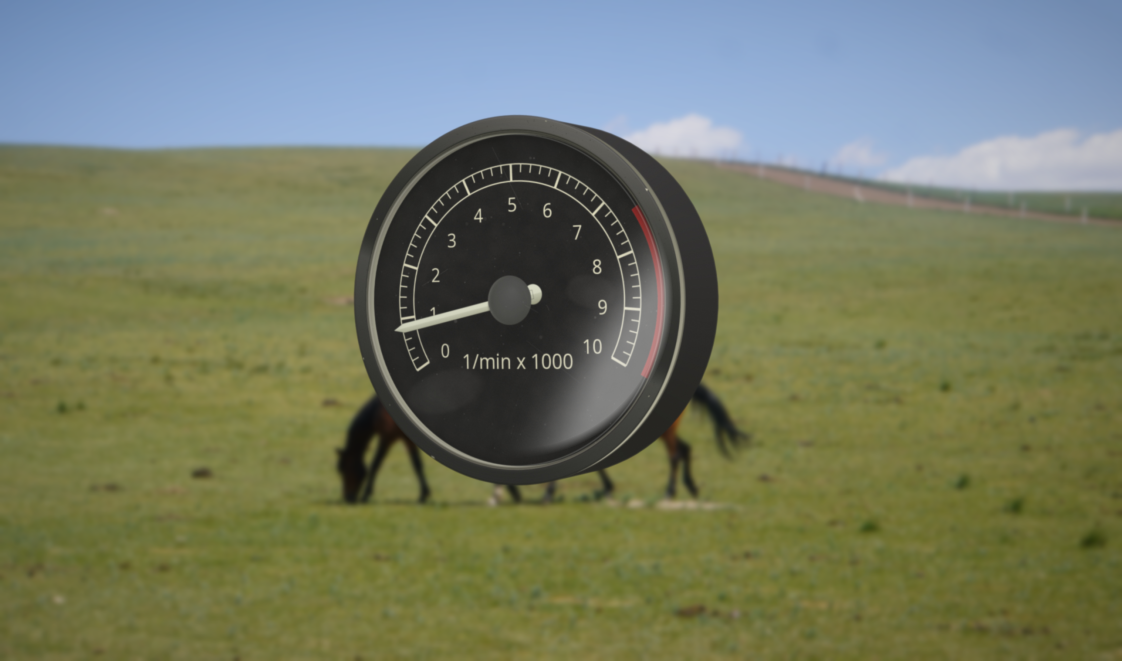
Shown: 800 rpm
